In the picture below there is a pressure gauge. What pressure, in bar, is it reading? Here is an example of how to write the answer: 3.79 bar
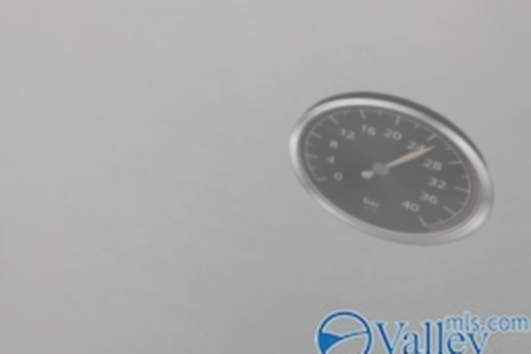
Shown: 25 bar
